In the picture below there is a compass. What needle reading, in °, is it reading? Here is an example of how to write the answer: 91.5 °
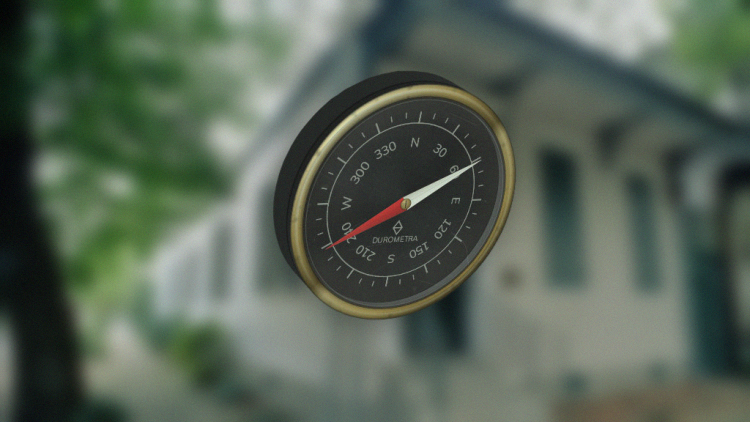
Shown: 240 °
